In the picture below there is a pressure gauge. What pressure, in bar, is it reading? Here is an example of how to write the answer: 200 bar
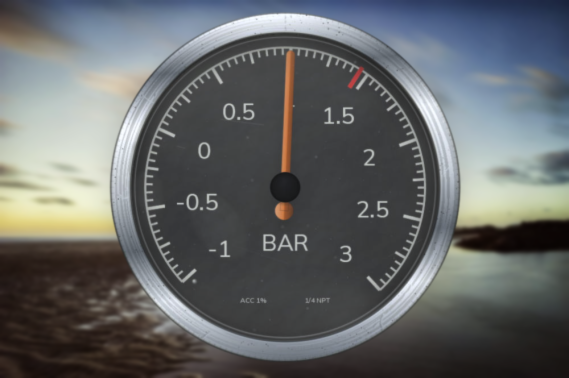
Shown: 1 bar
